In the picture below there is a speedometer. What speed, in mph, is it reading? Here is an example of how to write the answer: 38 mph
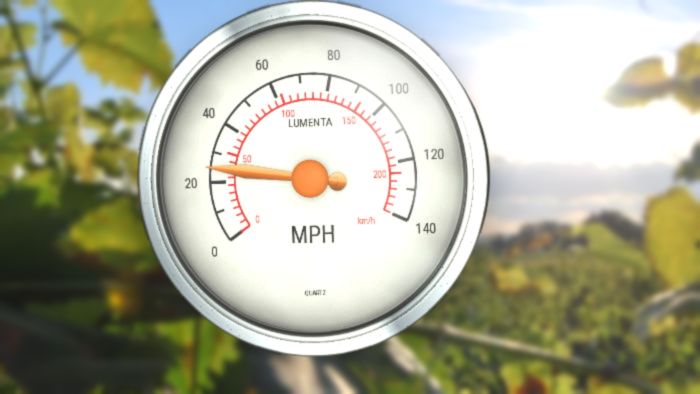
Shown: 25 mph
